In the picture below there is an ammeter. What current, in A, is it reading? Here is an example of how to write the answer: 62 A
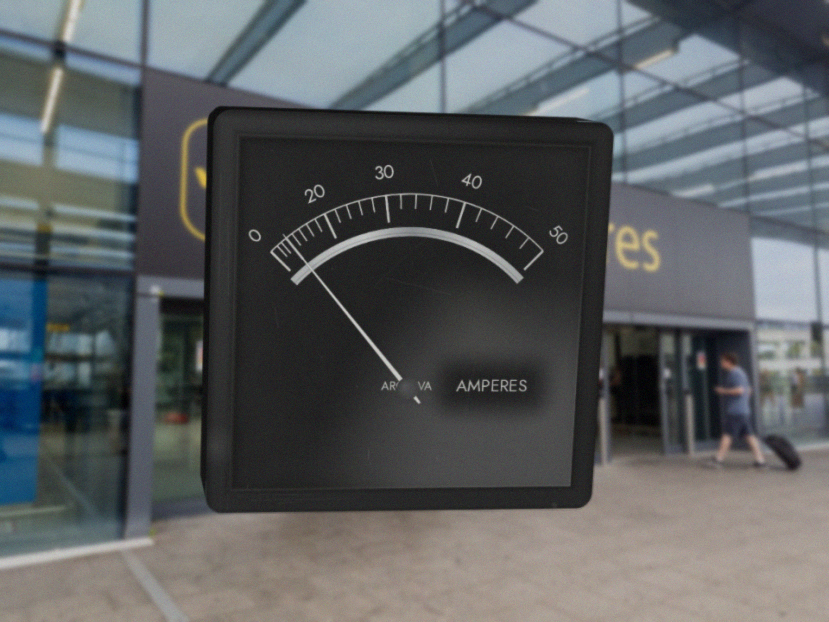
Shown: 10 A
